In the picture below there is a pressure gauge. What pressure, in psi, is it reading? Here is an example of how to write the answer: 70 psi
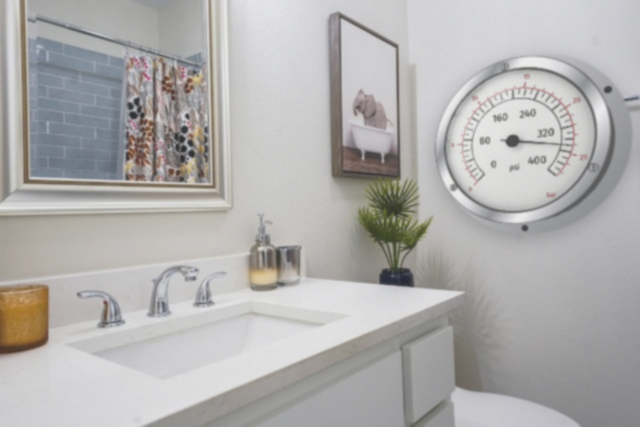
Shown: 350 psi
